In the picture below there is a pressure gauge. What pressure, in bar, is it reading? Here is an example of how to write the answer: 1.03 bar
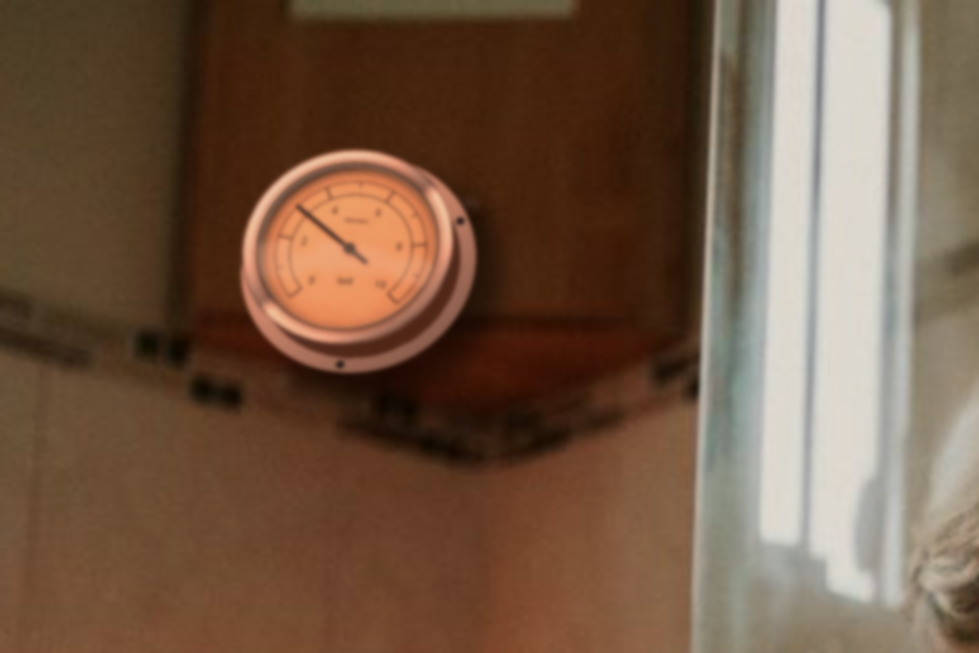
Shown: 3 bar
